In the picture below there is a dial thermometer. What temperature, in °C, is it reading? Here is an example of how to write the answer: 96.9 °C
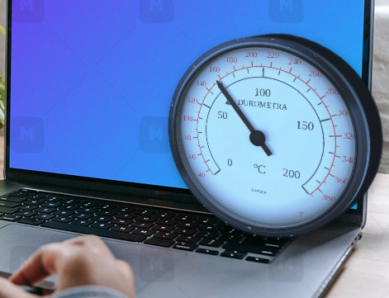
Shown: 70 °C
